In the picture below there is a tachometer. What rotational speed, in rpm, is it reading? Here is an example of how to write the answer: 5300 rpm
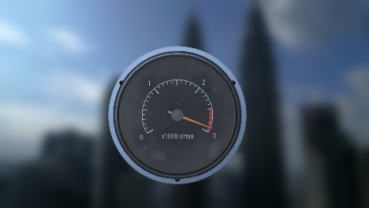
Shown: 2900 rpm
